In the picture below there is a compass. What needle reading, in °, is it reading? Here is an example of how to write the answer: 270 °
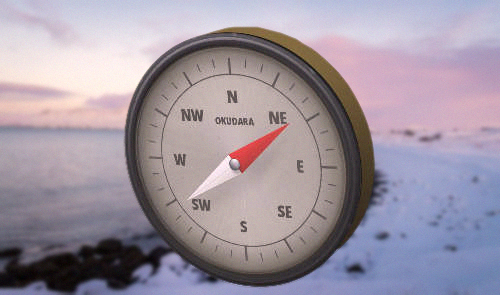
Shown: 55 °
